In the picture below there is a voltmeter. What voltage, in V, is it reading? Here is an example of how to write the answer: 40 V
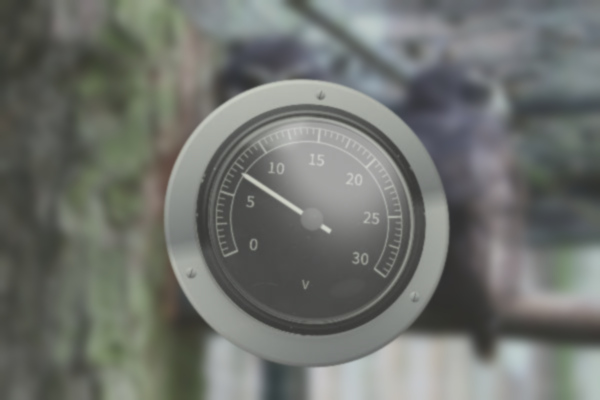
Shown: 7 V
